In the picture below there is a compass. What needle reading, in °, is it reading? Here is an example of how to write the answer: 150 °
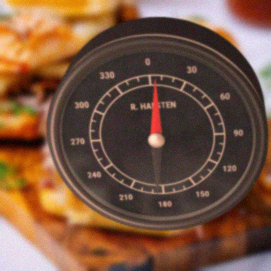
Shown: 5 °
